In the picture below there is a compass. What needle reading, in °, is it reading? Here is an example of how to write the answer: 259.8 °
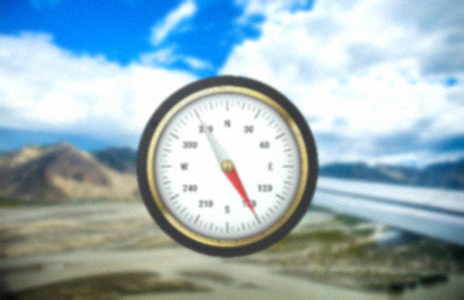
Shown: 150 °
